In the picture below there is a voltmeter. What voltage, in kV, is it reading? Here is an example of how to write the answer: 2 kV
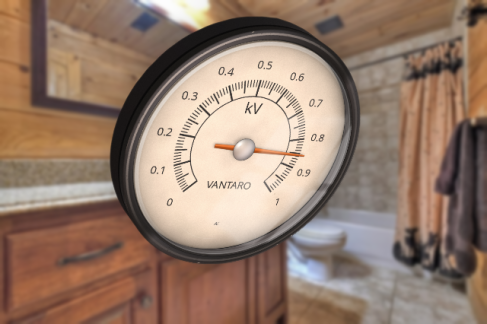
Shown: 0.85 kV
